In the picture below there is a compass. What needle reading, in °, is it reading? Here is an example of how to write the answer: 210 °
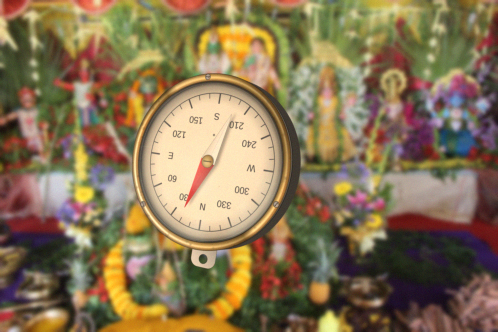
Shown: 20 °
